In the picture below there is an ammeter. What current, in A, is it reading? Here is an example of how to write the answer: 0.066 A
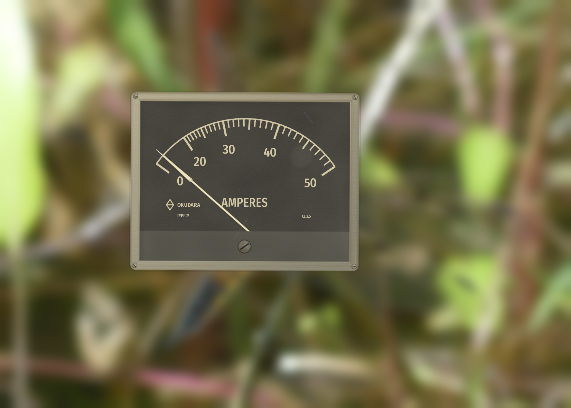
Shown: 10 A
